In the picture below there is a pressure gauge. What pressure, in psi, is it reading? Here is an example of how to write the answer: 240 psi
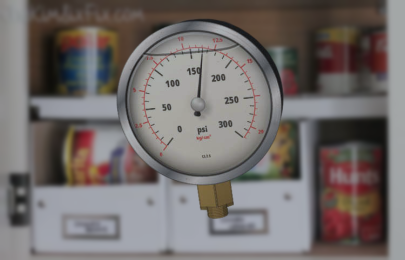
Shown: 165 psi
